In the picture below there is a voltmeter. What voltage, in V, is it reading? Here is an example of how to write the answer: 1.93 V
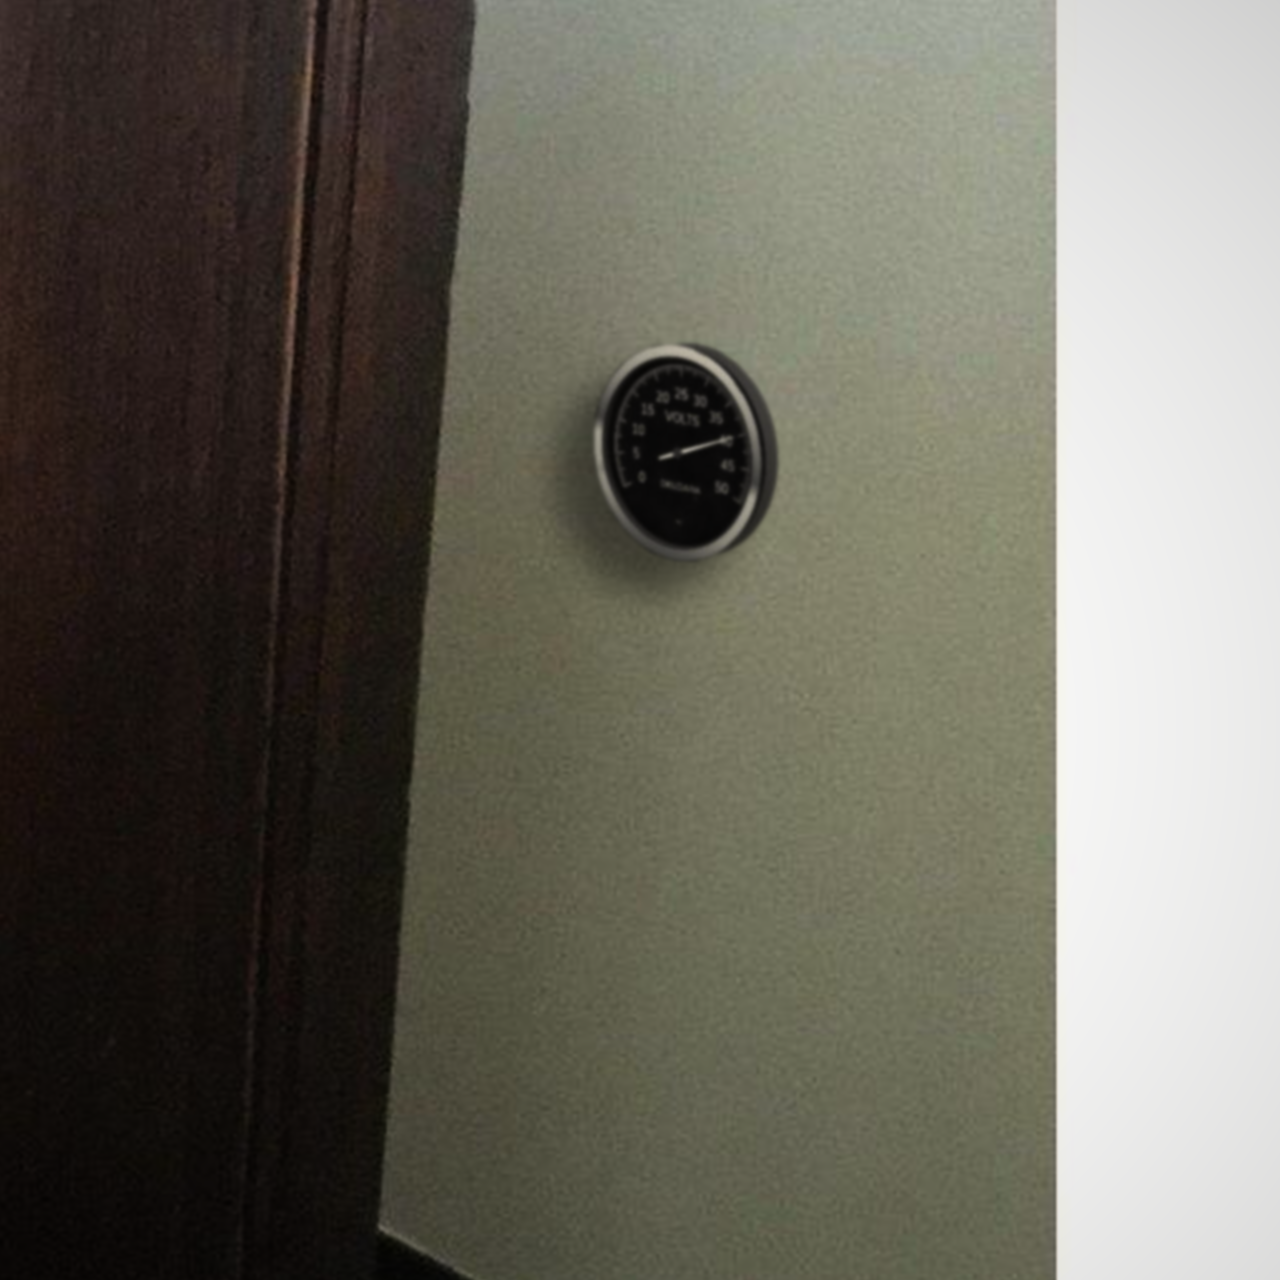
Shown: 40 V
